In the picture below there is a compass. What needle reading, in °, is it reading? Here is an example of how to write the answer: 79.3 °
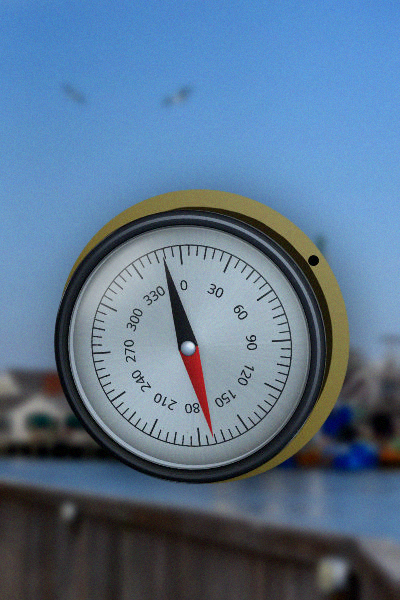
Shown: 170 °
